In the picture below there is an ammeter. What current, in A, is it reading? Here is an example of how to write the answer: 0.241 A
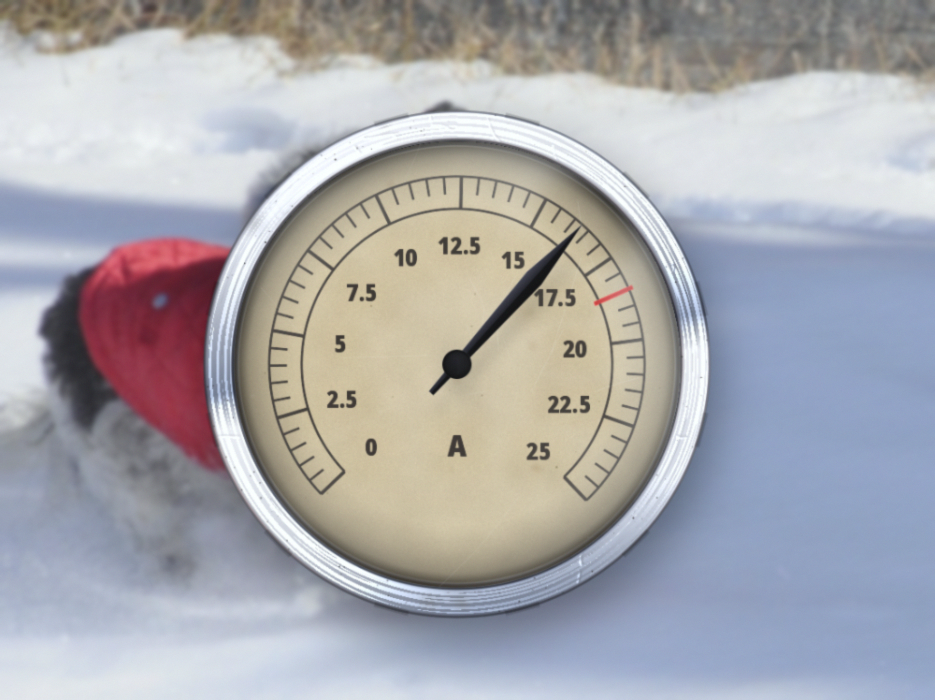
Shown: 16.25 A
